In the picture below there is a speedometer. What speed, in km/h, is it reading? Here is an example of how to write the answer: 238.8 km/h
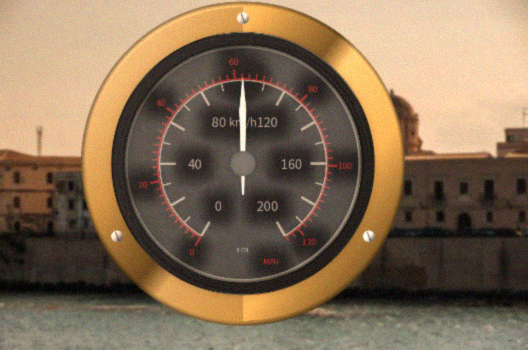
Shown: 100 km/h
